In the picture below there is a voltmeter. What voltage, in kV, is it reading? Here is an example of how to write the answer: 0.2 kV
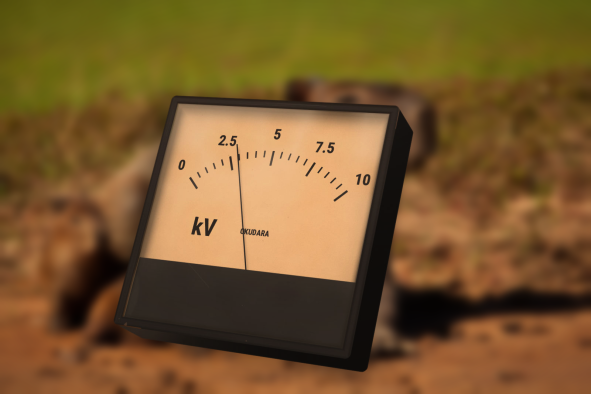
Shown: 3 kV
